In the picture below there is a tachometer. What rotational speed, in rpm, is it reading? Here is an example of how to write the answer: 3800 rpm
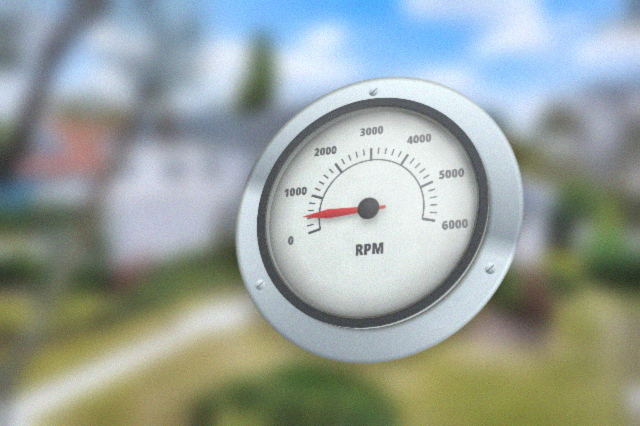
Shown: 400 rpm
